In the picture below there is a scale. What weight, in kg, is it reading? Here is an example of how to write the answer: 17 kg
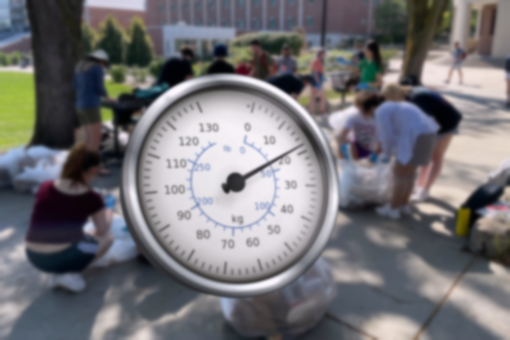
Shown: 18 kg
